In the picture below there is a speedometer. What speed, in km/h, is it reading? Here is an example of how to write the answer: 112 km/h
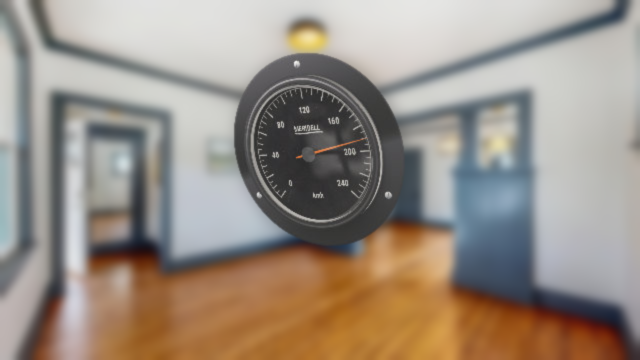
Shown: 190 km/h
